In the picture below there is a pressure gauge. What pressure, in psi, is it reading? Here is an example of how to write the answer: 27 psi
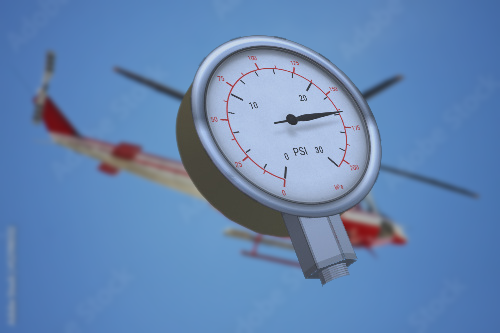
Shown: 24 psi
